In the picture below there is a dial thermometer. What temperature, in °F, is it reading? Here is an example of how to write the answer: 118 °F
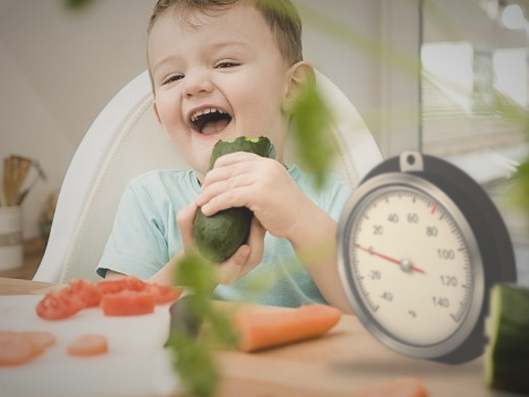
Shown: 0 °F
